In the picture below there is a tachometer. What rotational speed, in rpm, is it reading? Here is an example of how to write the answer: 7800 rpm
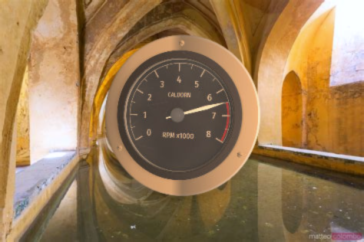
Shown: 6500 rpm
